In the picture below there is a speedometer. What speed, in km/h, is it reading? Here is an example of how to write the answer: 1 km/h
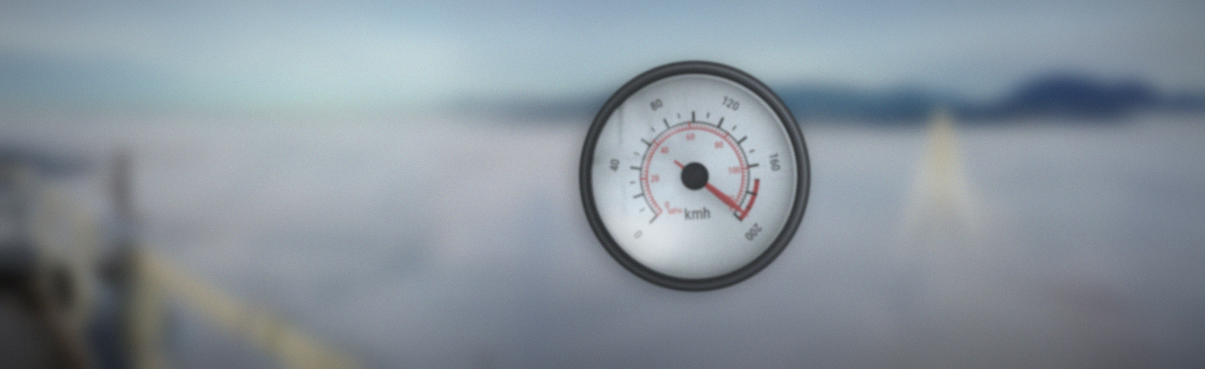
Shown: 195 km/h
